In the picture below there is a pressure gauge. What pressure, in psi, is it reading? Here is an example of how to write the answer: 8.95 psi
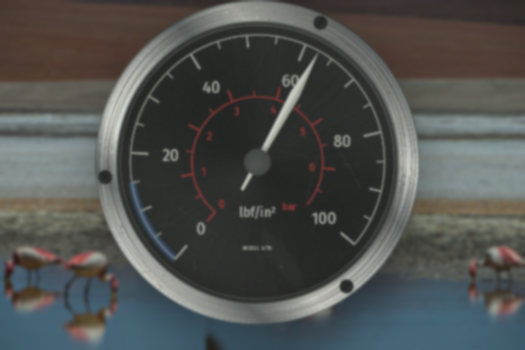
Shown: 62.5 psi
